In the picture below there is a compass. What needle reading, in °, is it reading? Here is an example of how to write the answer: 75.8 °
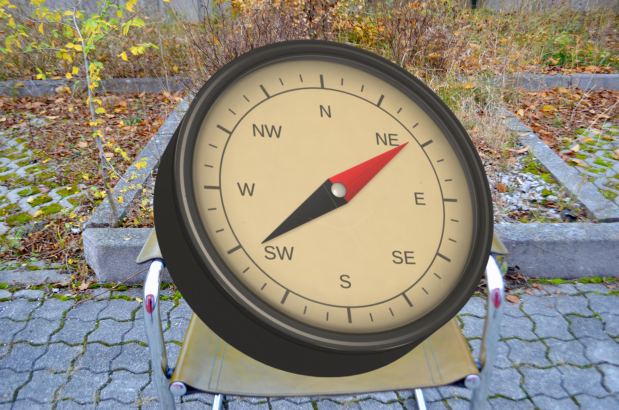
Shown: 55 °
